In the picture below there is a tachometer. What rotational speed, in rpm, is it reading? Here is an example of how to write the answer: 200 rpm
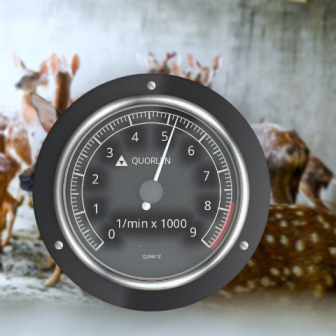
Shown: 5200 rpm
